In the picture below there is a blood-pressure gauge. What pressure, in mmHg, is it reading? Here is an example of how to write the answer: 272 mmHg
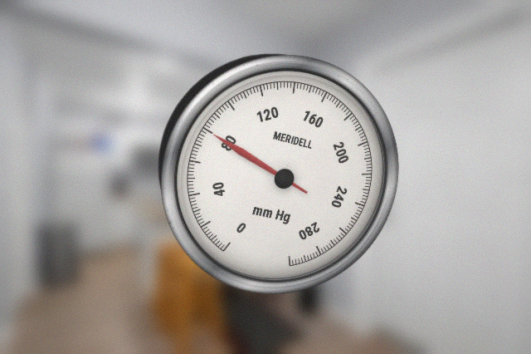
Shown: 80 mmHg
